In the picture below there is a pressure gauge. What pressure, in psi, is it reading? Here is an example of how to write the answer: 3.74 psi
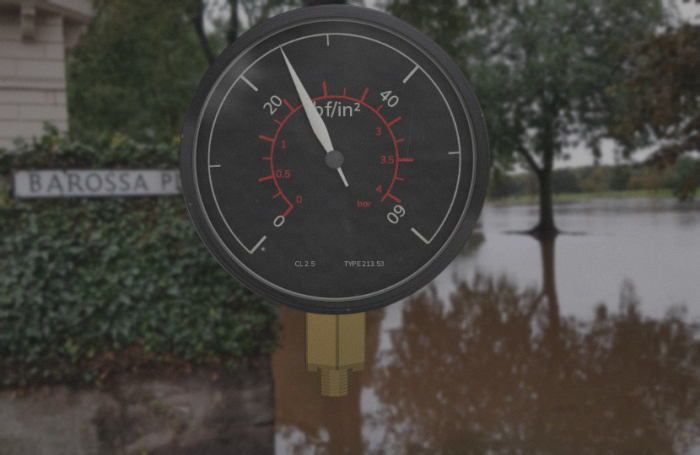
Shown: 25 psi
